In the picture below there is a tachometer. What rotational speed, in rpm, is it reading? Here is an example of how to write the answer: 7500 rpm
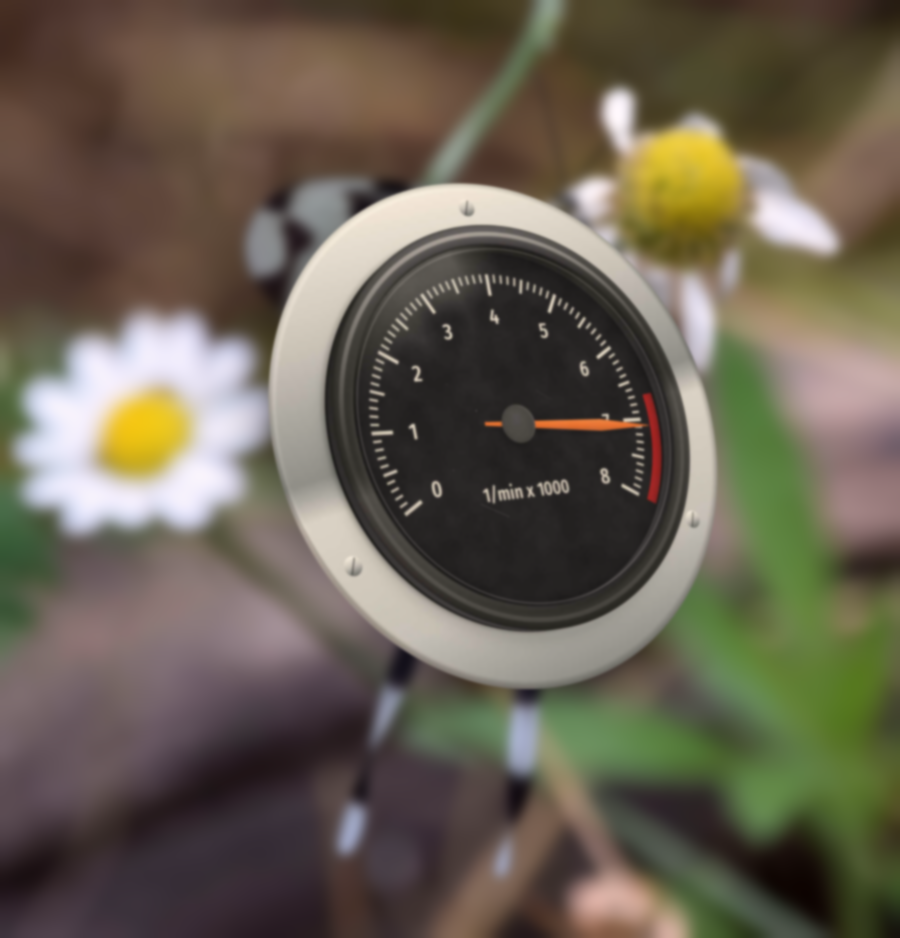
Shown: 7100 rpm
